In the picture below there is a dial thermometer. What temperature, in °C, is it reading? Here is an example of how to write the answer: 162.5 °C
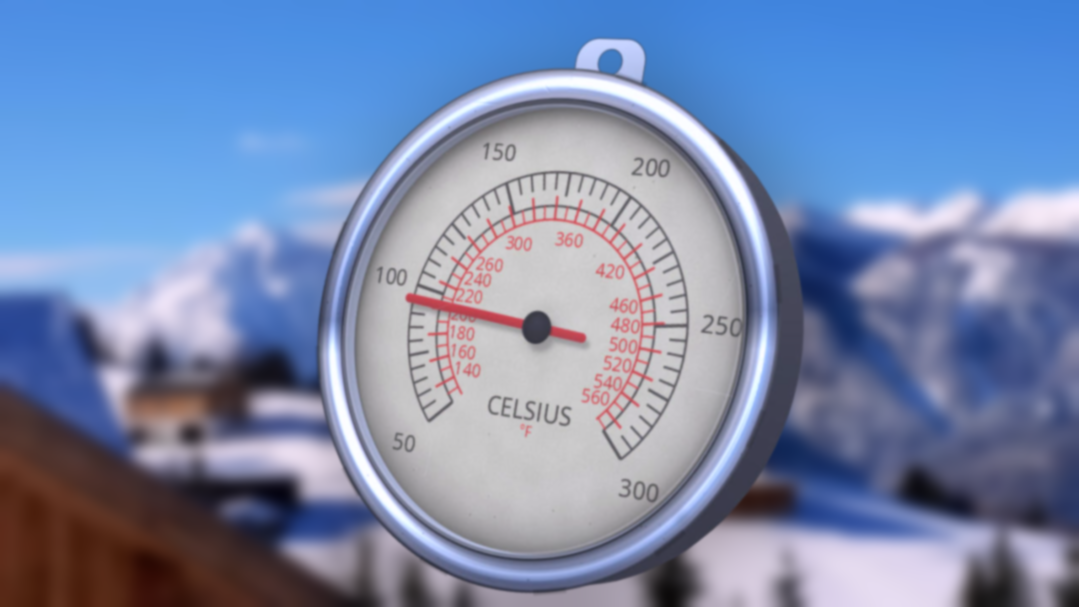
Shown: 95 °C
